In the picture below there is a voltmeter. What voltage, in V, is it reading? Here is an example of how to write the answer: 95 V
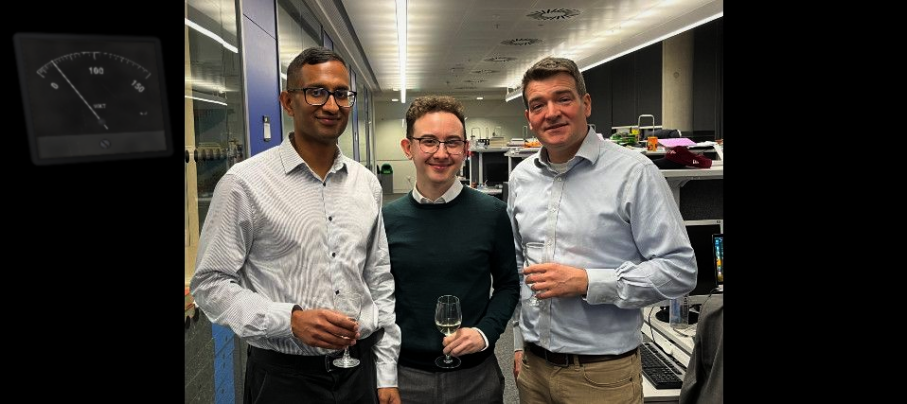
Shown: 50 V
